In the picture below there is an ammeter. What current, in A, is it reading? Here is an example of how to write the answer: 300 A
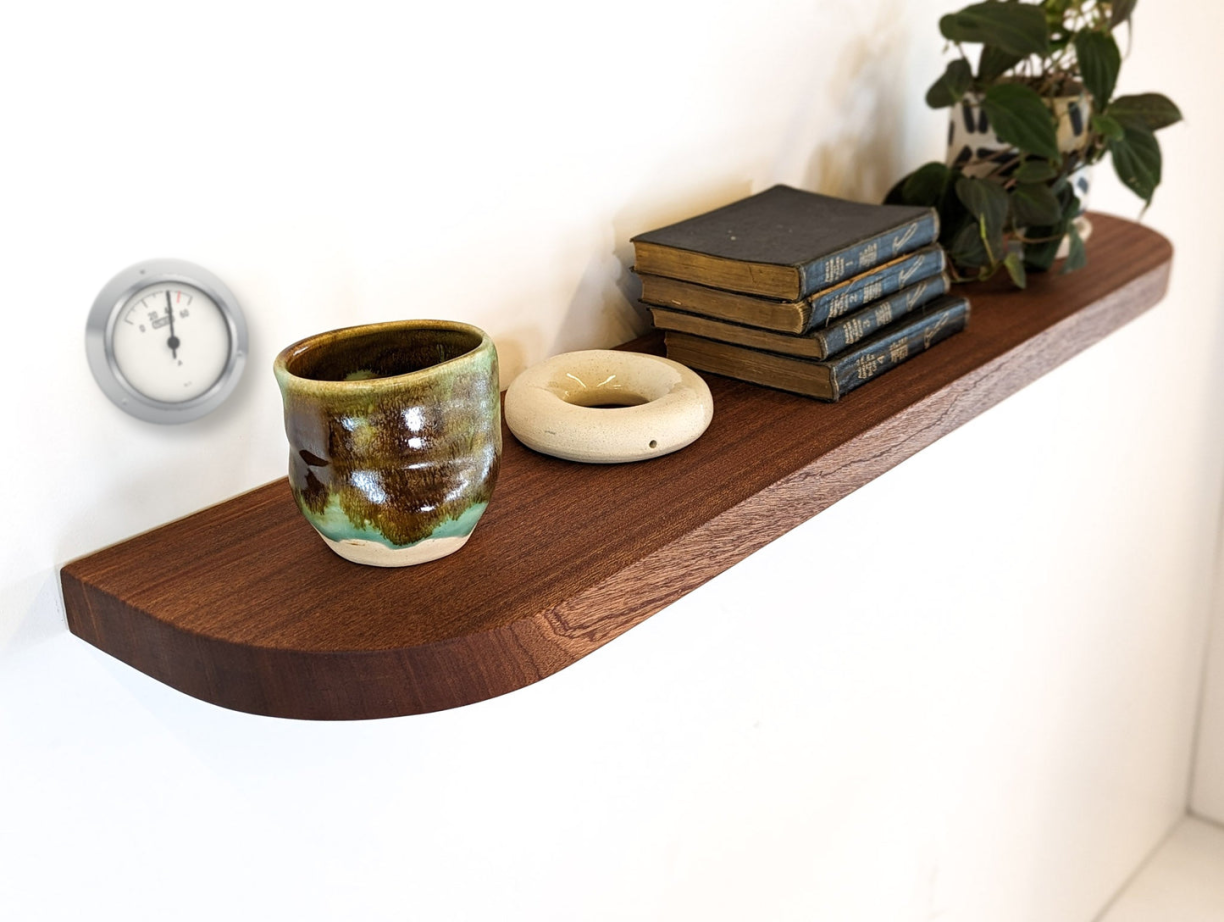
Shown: 40 A
